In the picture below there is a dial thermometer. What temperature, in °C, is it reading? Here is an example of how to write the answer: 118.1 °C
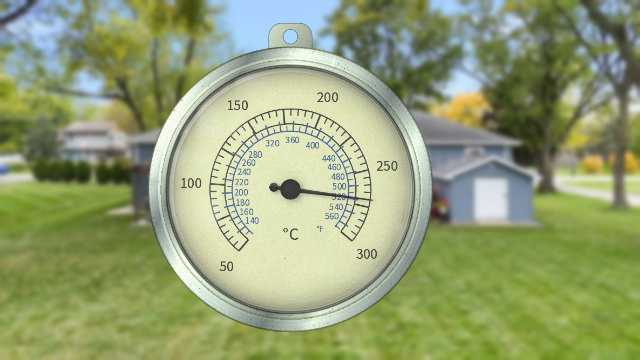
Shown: 270 °C
